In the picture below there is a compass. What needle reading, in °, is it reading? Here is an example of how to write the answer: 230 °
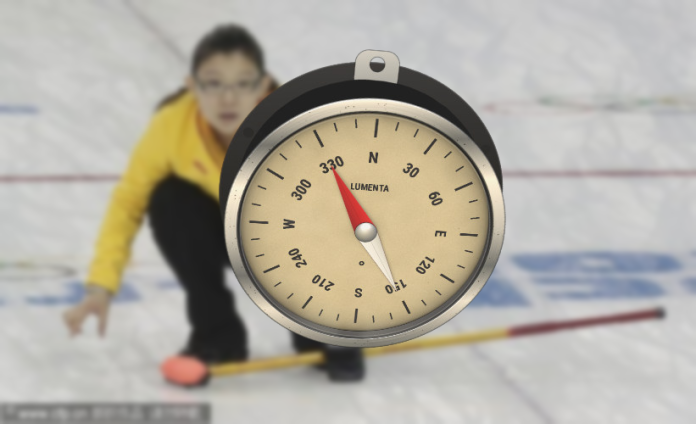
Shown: 330 °
